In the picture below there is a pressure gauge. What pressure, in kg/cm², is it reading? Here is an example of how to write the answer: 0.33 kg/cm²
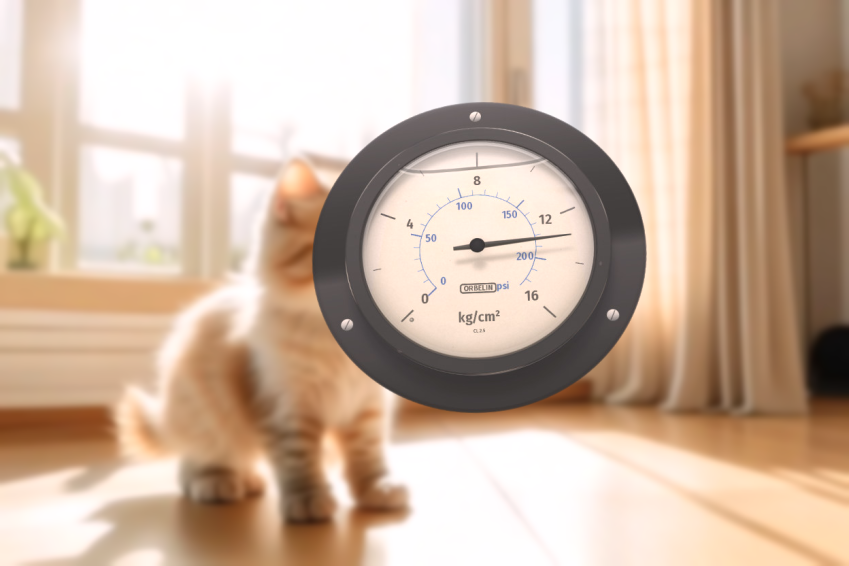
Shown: 13 kg/cm²
